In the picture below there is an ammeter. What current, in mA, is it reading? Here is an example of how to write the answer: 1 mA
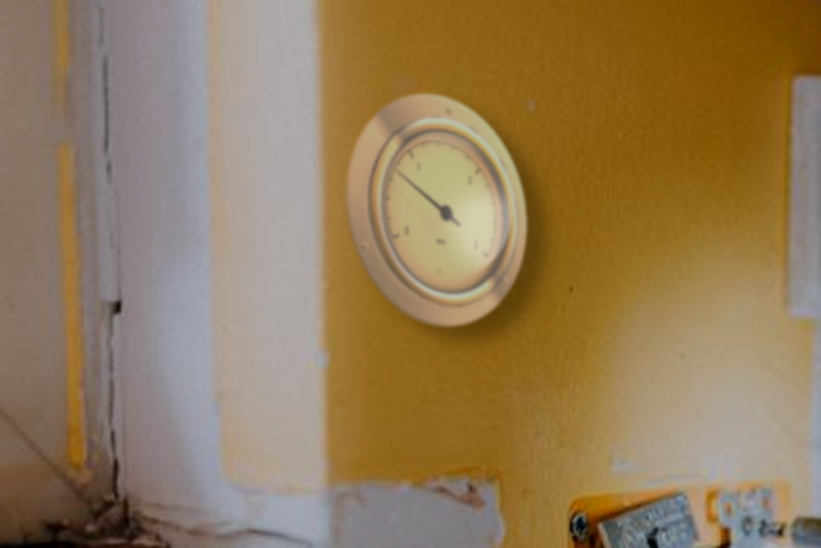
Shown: 0.7 mA
